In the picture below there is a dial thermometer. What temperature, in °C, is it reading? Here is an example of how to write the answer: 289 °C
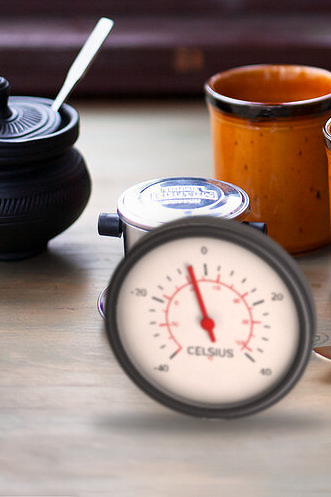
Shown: -4 °C
